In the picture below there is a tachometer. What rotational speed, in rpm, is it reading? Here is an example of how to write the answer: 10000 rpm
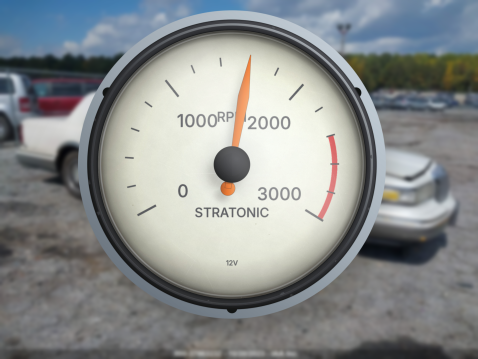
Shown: 1600 rpm
